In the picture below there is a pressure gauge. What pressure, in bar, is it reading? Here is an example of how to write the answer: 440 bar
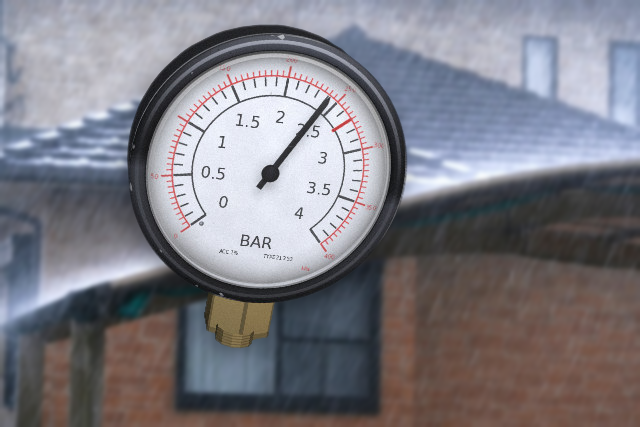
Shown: 2.4 bar
